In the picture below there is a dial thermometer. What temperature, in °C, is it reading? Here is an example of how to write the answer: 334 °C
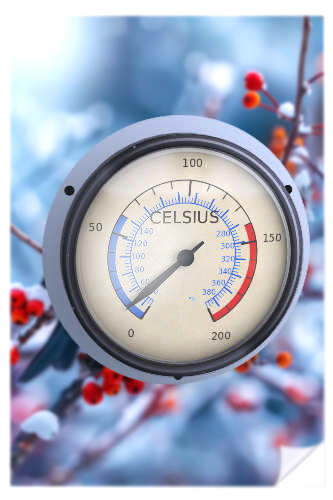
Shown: 10 °C
